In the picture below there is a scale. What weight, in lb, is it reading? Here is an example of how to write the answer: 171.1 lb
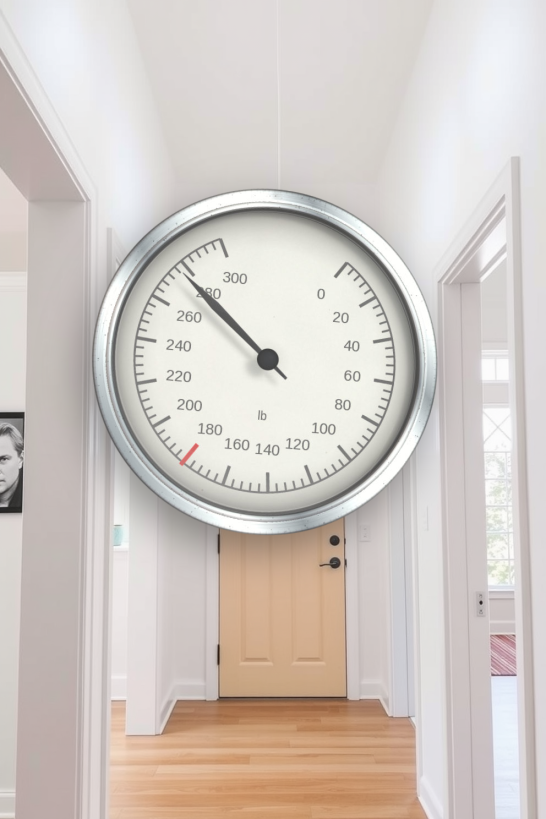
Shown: 276 lb
